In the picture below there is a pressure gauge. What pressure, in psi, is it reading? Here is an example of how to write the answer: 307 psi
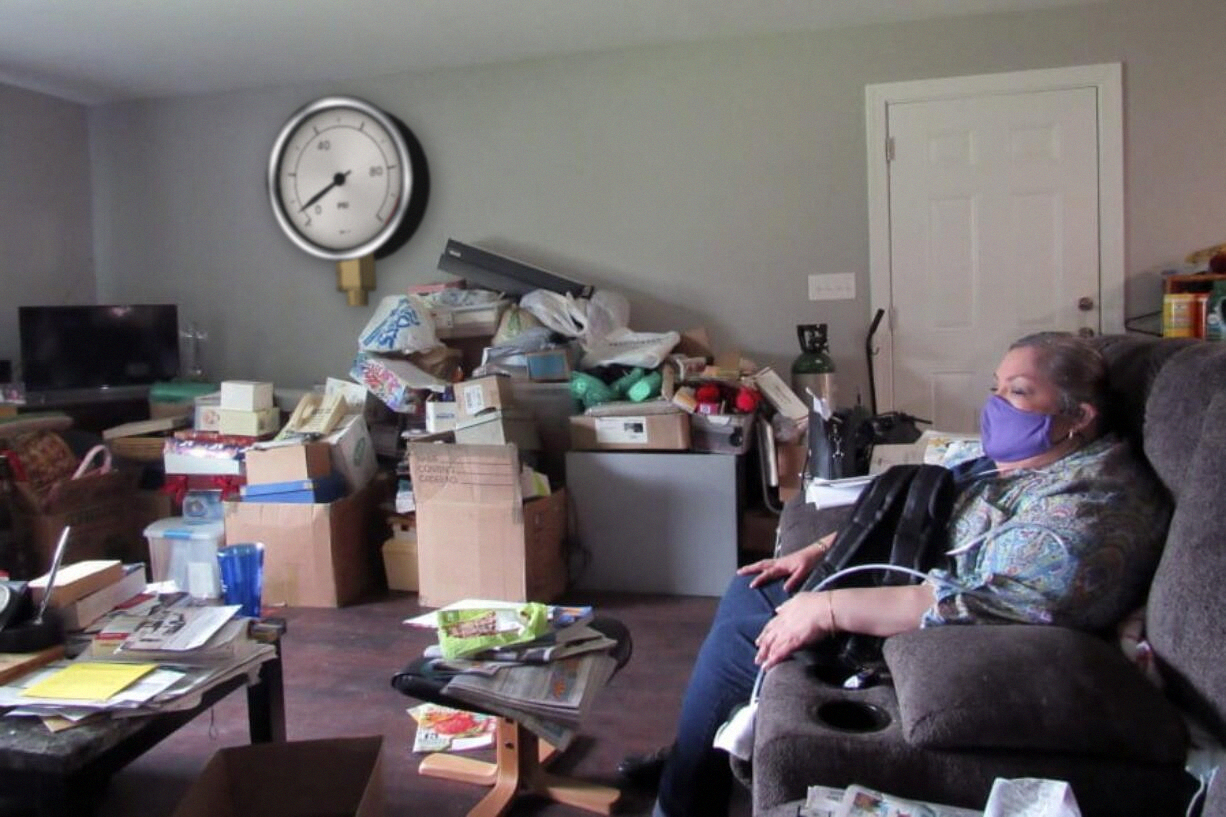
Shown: 5 psi
